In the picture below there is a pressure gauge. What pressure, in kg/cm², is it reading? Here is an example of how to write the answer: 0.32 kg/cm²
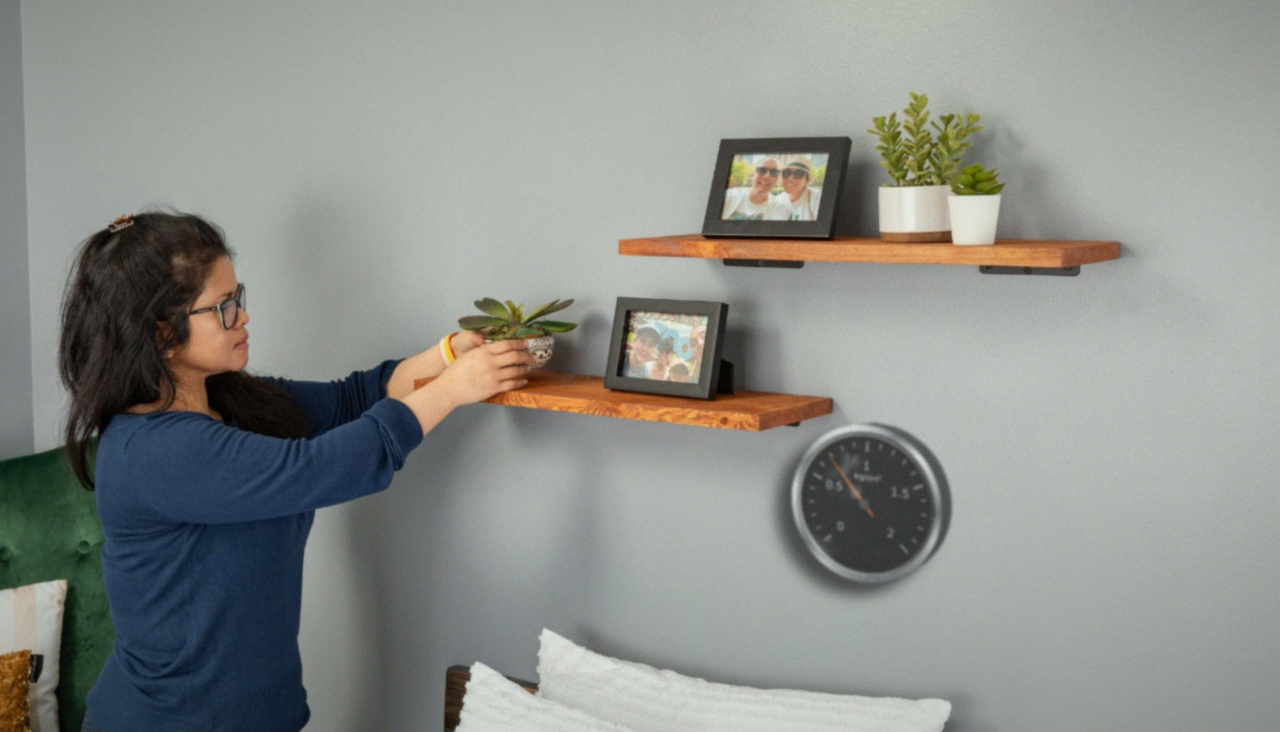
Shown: 0.7 kg/cm²
